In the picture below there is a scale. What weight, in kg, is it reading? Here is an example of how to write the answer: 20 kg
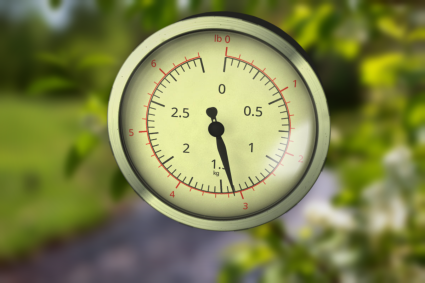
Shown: 1.4 kg
